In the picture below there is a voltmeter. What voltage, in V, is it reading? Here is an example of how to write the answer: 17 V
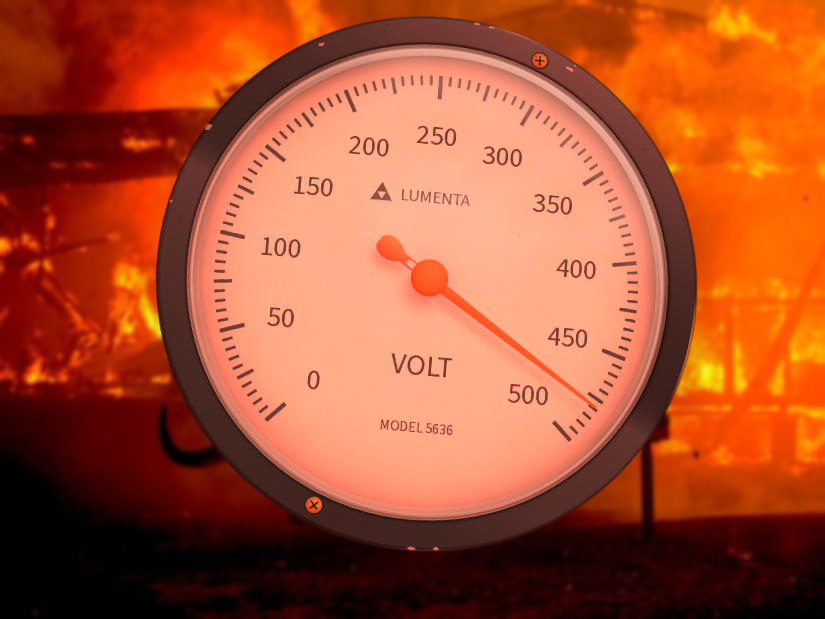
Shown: 480 V
